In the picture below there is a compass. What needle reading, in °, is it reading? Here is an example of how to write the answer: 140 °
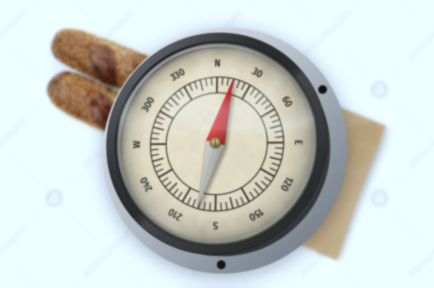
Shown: 15 °
